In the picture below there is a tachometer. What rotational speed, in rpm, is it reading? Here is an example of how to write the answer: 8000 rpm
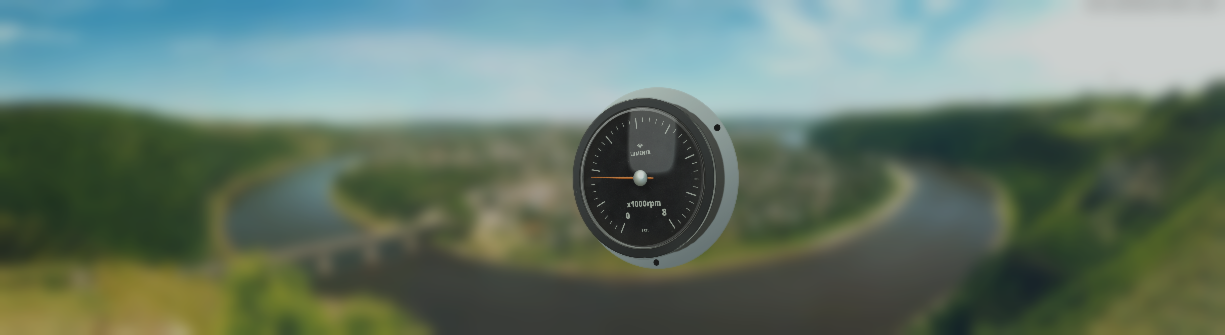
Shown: 1800 rpm
